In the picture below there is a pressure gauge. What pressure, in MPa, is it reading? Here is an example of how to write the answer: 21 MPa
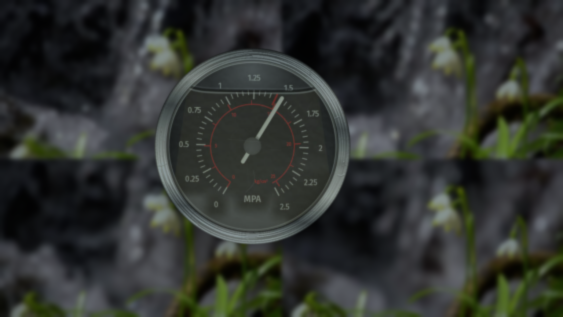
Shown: 1.5 MPa
